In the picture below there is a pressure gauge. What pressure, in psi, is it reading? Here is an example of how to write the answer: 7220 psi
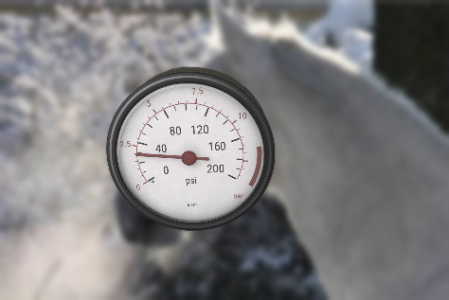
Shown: 30 psi
